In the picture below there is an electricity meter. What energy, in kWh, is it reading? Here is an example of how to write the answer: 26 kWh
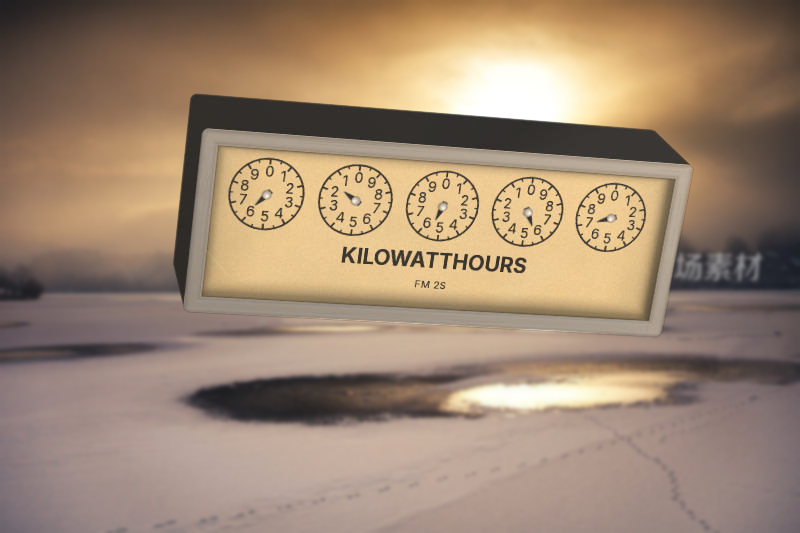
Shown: 61557 kWh
